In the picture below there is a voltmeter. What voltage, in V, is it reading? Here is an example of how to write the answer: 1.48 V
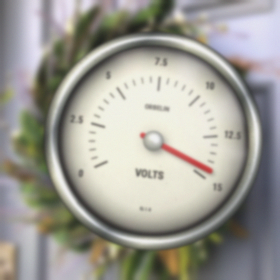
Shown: 14.5 V
